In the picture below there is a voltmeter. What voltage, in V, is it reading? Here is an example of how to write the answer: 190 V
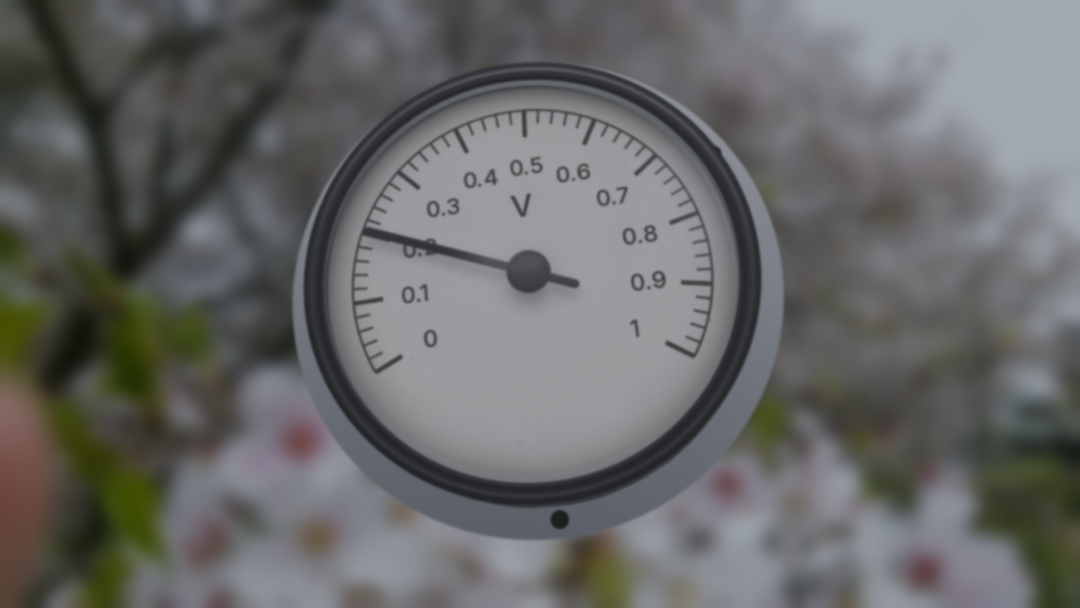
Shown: 0.2 V
